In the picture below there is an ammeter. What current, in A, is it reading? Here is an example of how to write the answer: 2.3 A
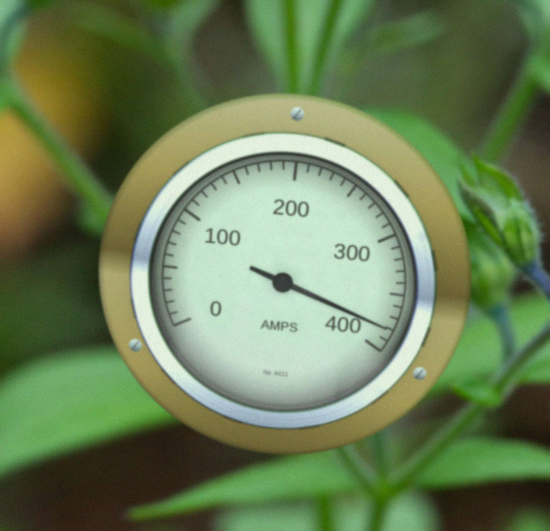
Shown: 380 A
